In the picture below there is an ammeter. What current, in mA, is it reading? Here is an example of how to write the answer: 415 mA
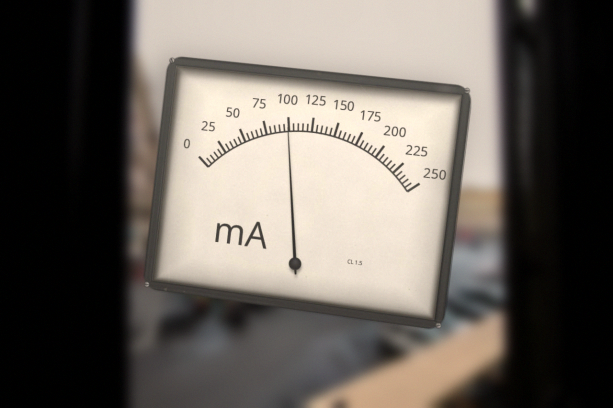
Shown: 100 mA
